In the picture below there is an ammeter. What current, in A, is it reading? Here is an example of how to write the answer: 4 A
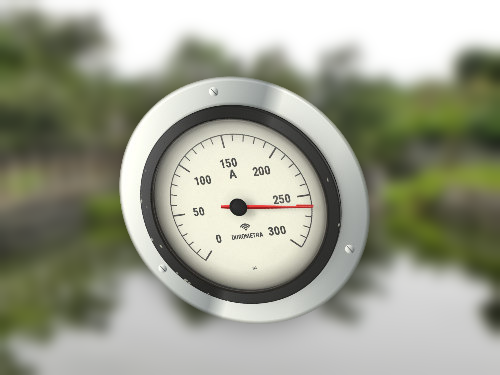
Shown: 260 A
